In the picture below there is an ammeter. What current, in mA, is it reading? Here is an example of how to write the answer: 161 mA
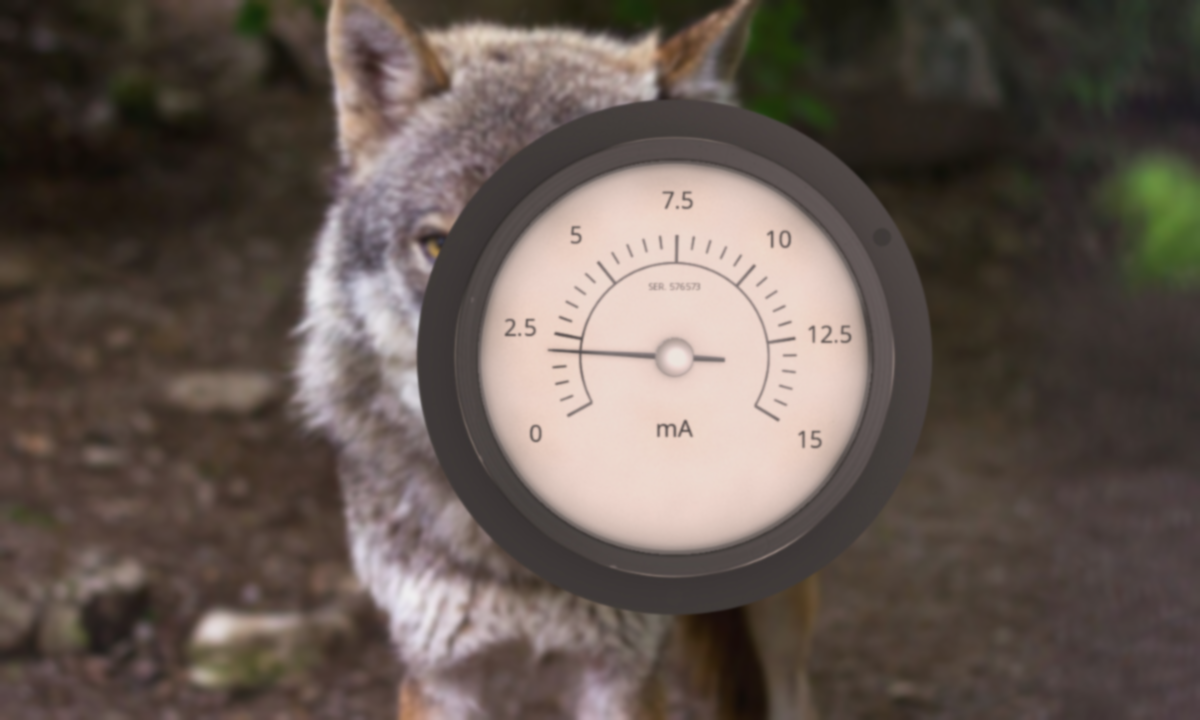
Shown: 2 mA
